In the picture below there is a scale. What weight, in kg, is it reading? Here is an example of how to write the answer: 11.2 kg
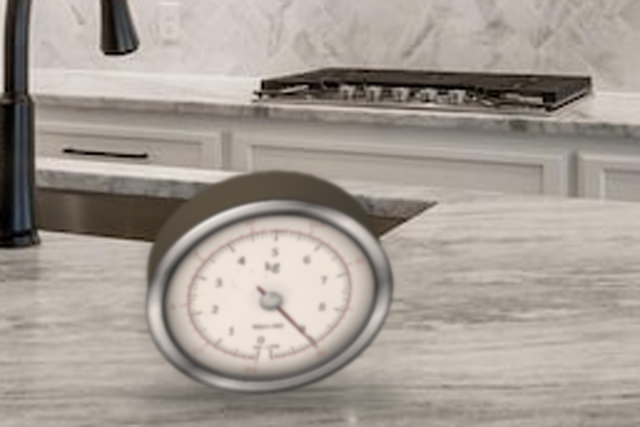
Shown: 9 kg
